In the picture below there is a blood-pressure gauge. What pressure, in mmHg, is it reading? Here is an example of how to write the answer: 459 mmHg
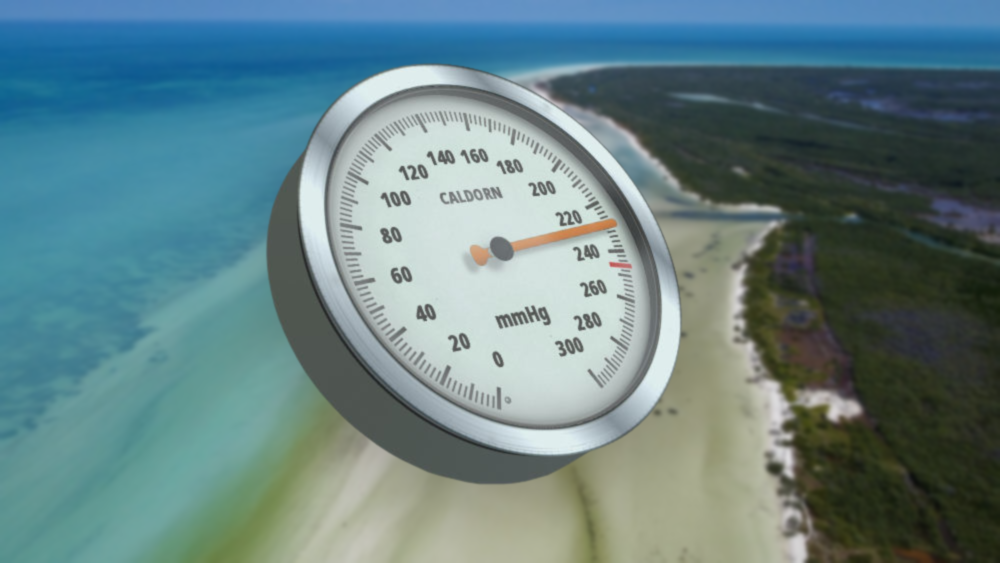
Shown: 230 mmHg
